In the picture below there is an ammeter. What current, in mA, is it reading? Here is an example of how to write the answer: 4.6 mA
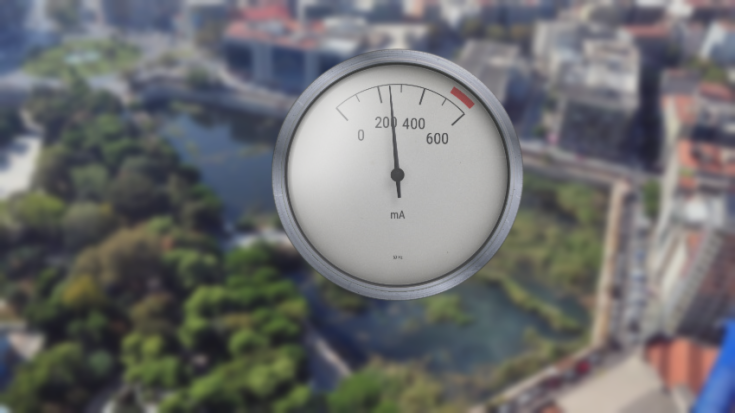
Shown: 250 mA
